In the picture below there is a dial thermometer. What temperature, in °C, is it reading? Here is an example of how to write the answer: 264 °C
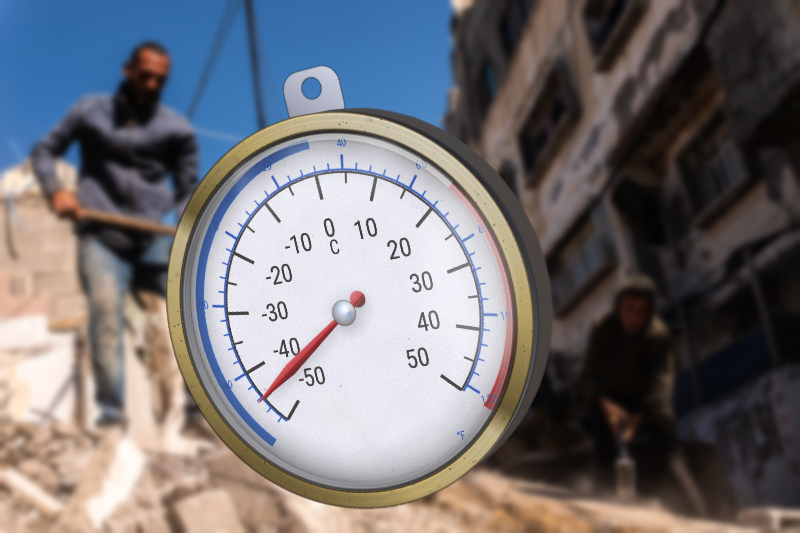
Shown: -45 °C
